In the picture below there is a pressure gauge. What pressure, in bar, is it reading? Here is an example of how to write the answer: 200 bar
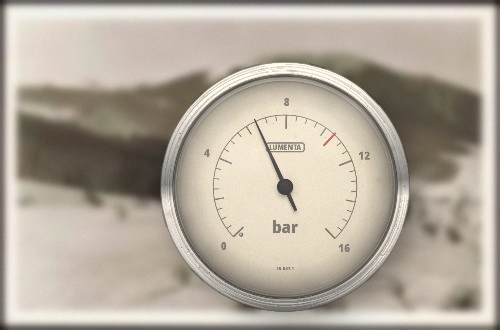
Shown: 6.5 bar
